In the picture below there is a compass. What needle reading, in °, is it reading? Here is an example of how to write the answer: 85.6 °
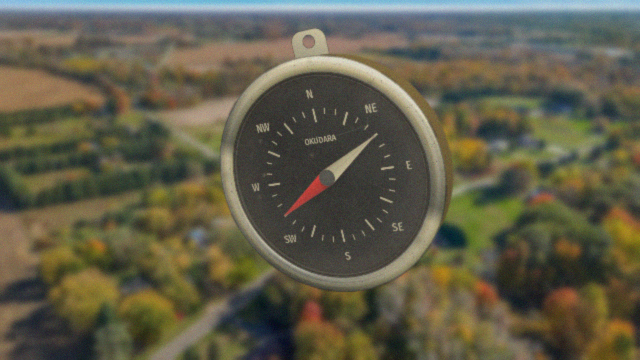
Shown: 240 °
